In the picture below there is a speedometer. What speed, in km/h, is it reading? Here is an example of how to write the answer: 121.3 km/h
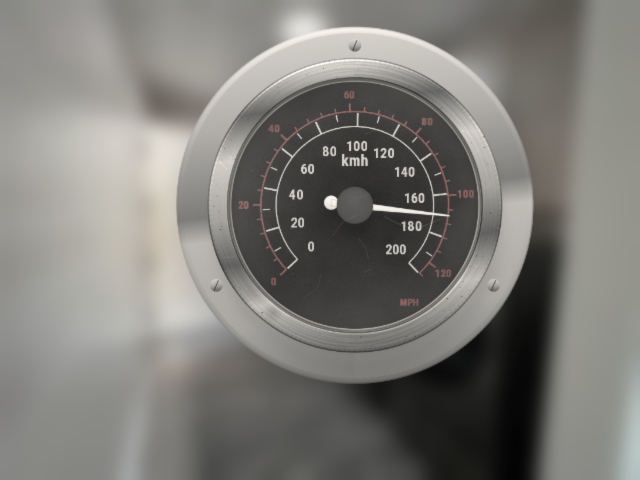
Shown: 170 km/h
